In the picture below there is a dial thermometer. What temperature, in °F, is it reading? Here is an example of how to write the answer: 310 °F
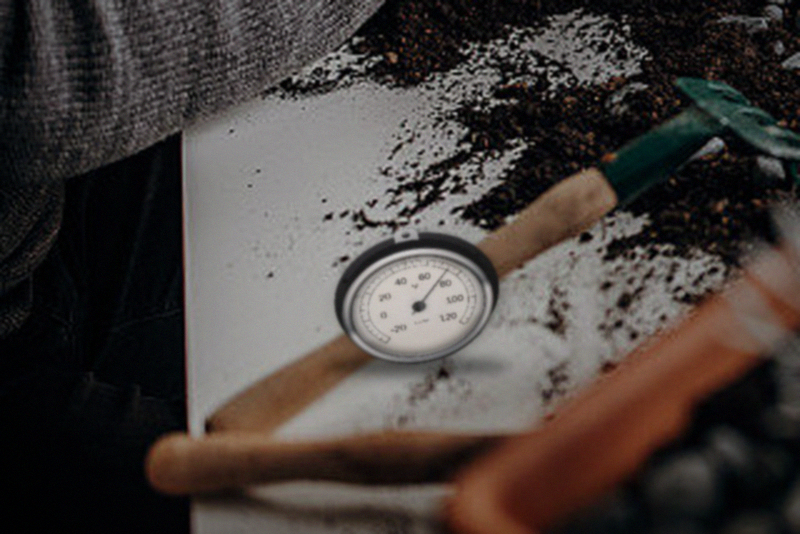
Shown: 72 °F
